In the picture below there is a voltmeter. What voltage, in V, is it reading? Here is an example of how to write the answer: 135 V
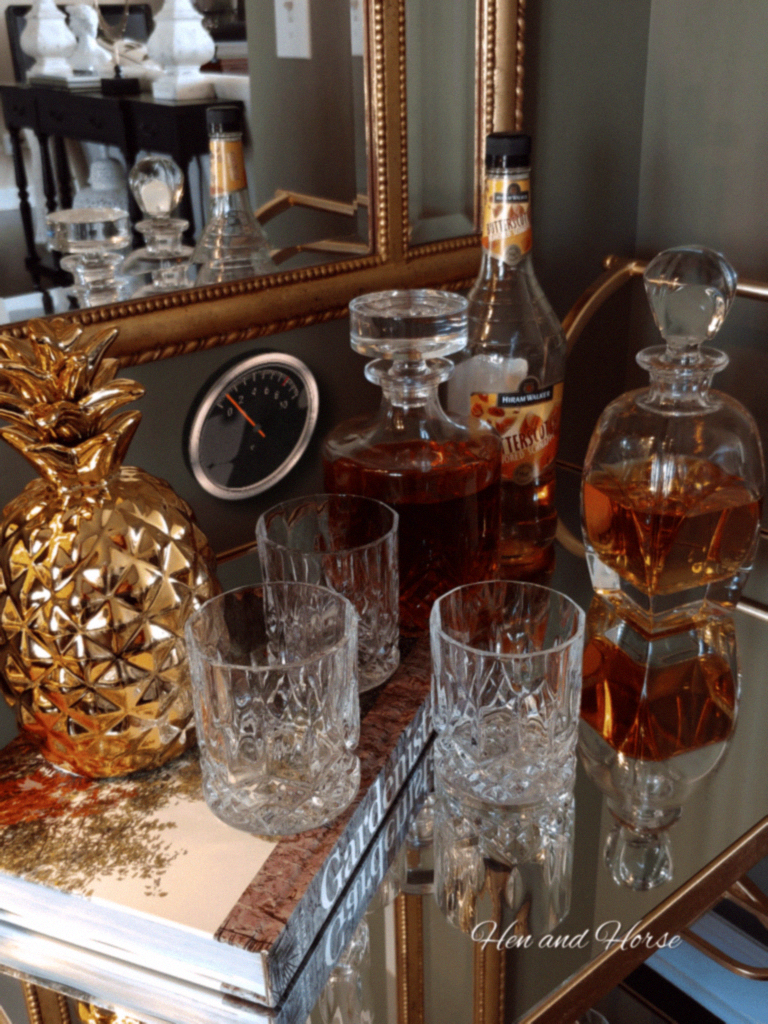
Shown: 1 V
